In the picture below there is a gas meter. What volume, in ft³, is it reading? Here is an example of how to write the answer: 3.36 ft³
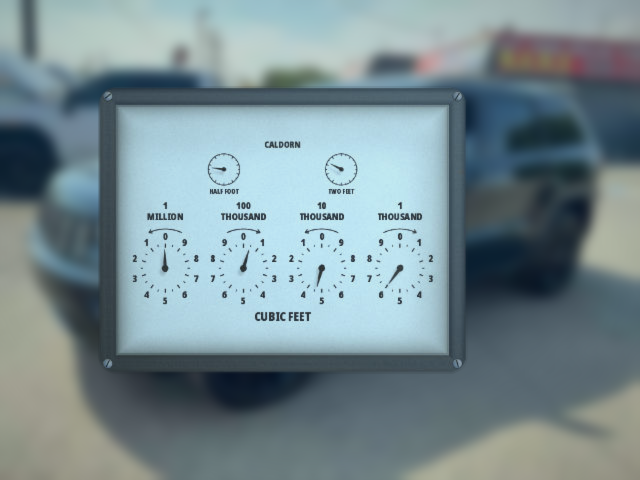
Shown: 4600 ft³
